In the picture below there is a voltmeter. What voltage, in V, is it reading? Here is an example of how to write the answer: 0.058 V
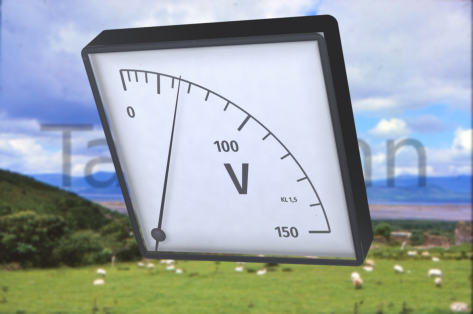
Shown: 65 V
